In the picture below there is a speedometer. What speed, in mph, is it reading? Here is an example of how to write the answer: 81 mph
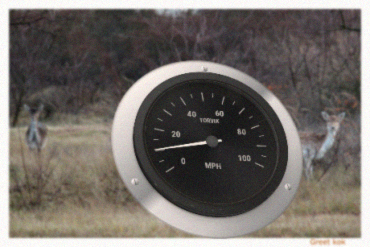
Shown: 10 mph
